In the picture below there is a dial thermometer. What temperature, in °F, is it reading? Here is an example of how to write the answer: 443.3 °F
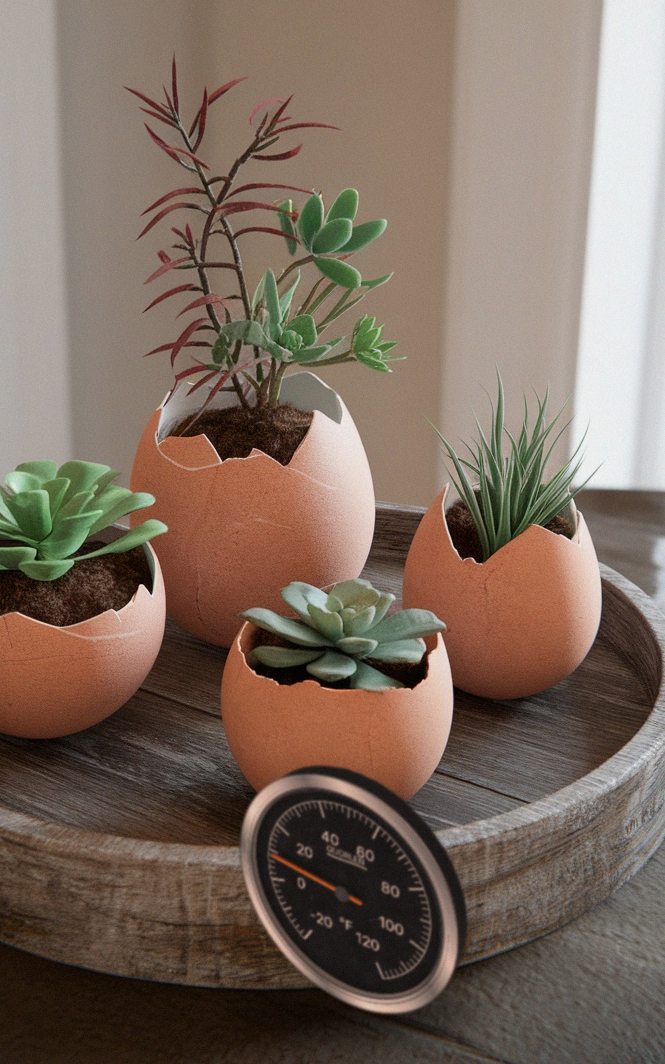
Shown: 10 °F
